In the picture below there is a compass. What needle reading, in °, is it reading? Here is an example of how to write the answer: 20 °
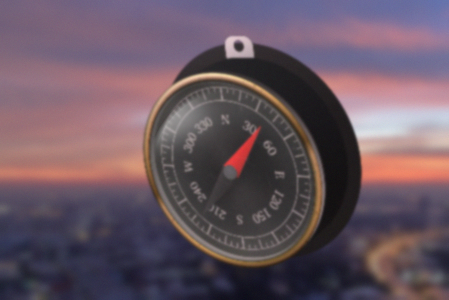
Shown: 40 °
